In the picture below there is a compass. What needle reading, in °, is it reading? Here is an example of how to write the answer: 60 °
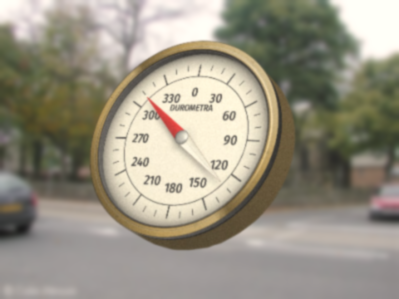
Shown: 310 °
